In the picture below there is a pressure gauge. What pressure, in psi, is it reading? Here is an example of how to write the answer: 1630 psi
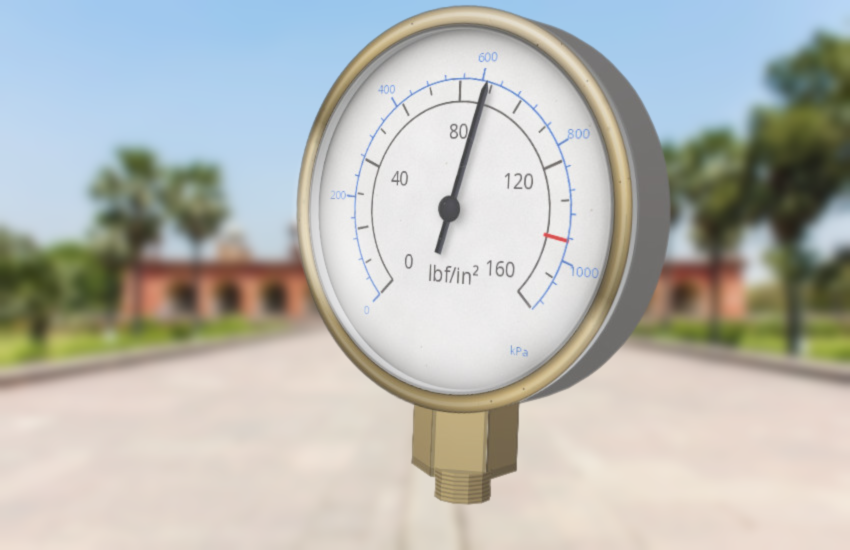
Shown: 90 psi
